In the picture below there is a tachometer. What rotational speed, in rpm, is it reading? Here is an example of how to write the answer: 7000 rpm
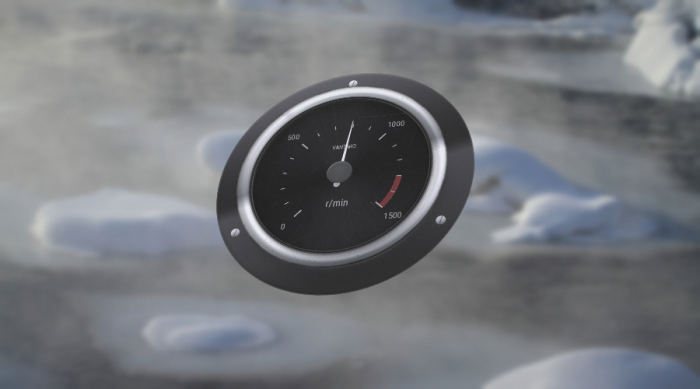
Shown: 800 rpm
